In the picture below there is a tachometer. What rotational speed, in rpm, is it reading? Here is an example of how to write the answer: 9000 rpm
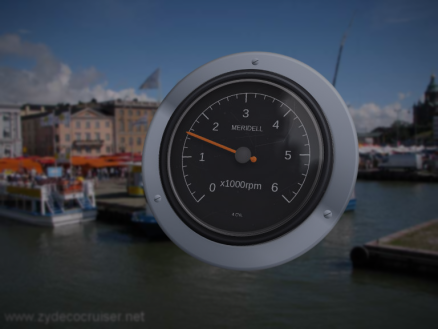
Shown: 1500 rpm
